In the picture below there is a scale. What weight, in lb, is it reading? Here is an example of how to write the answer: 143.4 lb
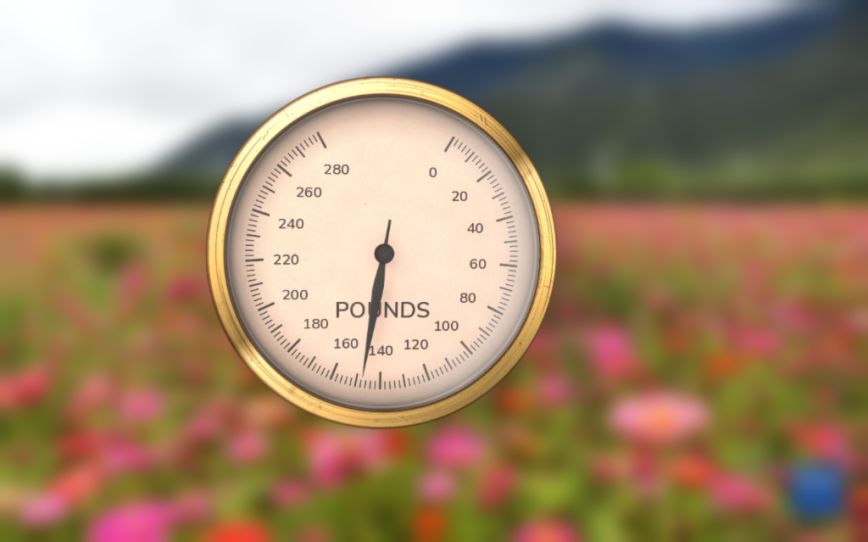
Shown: 148 lb
